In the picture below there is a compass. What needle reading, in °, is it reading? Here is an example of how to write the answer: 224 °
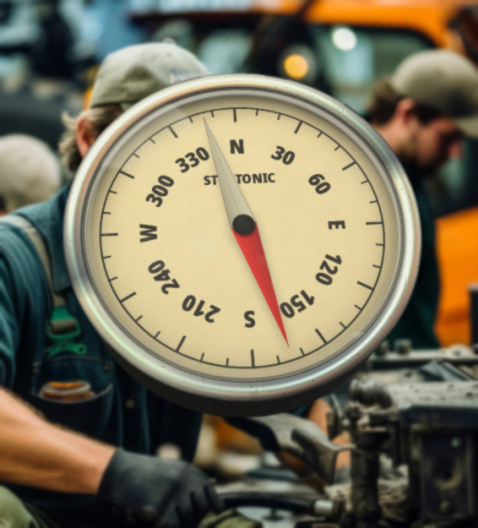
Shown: 165 °
